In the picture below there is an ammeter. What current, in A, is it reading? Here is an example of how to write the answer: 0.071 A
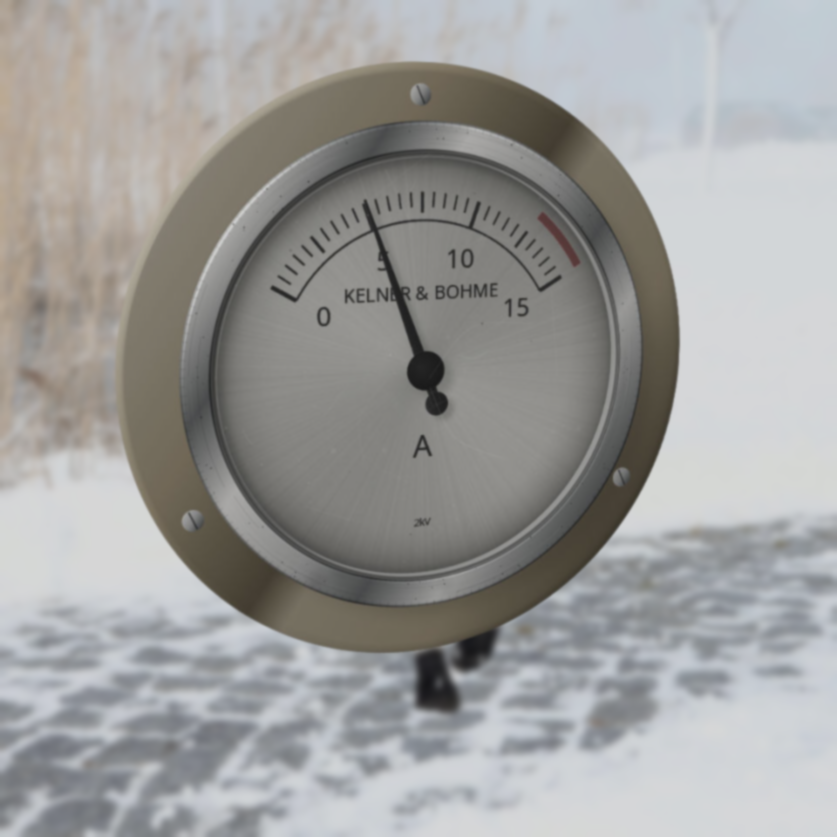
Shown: 5 A
